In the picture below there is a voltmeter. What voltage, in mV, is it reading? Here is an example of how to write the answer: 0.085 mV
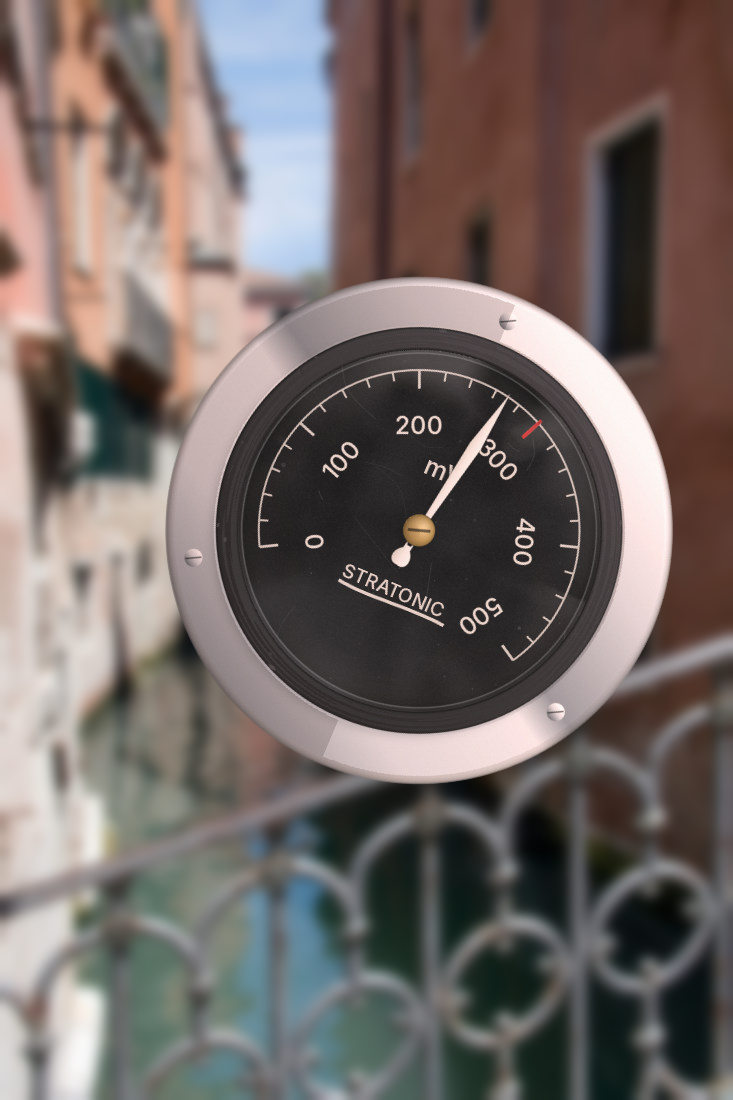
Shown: 270 mV
